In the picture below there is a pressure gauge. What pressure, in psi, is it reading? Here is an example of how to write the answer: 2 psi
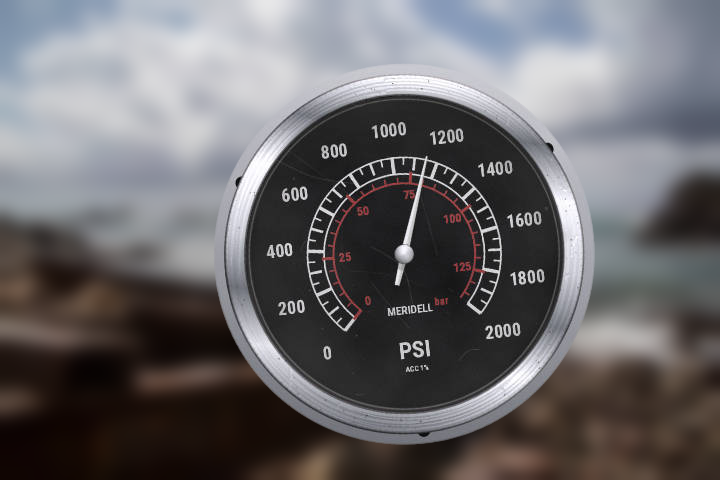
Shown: 1150 psi
